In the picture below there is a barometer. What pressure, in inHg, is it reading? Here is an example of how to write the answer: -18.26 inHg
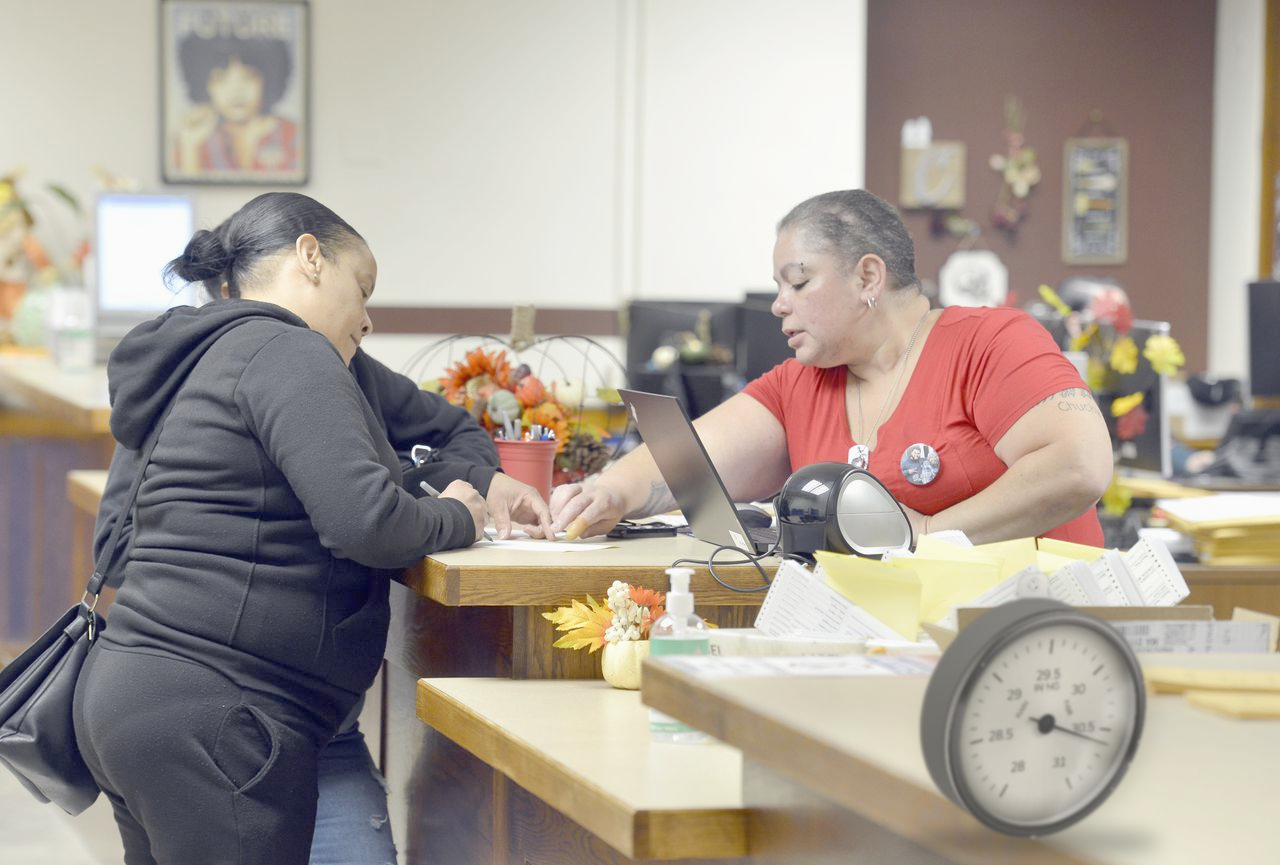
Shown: 30.6 inHg
